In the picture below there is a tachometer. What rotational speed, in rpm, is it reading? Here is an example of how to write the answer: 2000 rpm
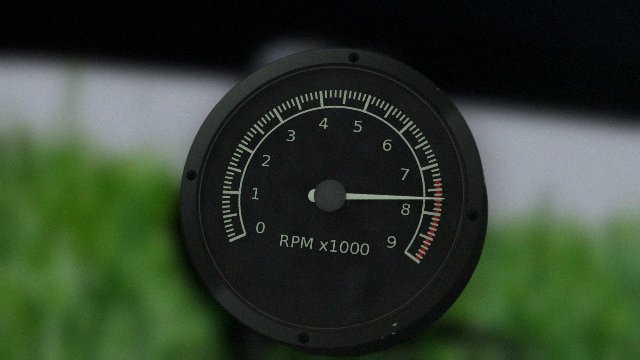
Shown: 7700 rpm
